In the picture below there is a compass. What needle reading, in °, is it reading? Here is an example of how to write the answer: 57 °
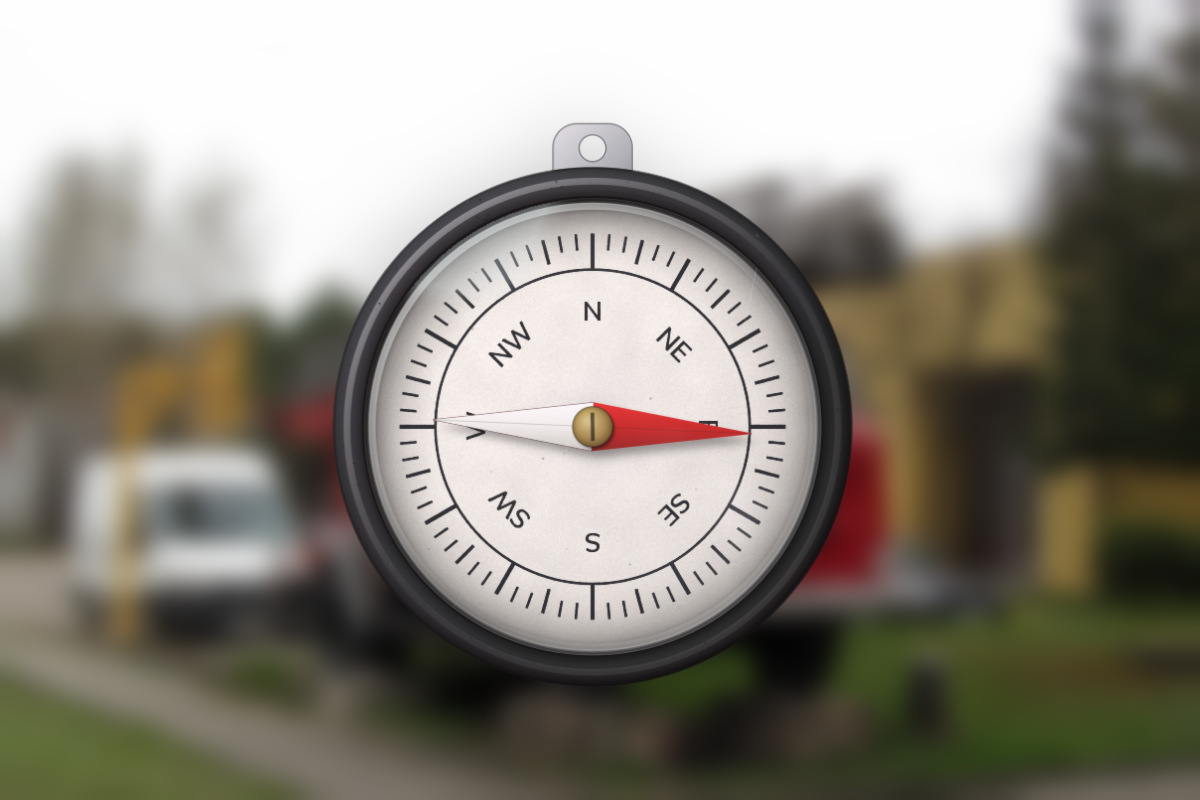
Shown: 92.5 °
